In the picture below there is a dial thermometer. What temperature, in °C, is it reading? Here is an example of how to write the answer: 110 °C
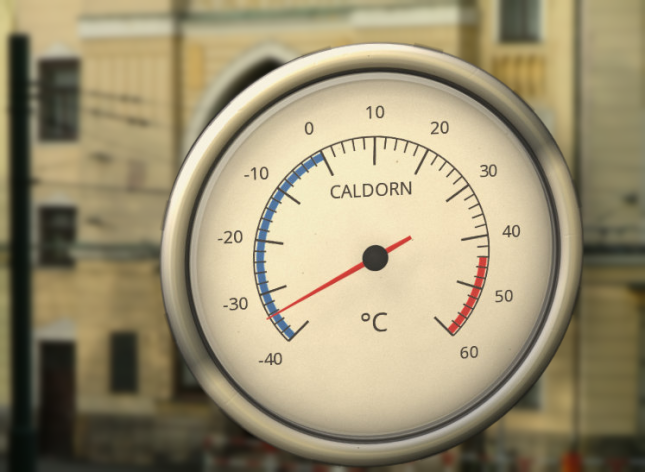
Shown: -34 °C
